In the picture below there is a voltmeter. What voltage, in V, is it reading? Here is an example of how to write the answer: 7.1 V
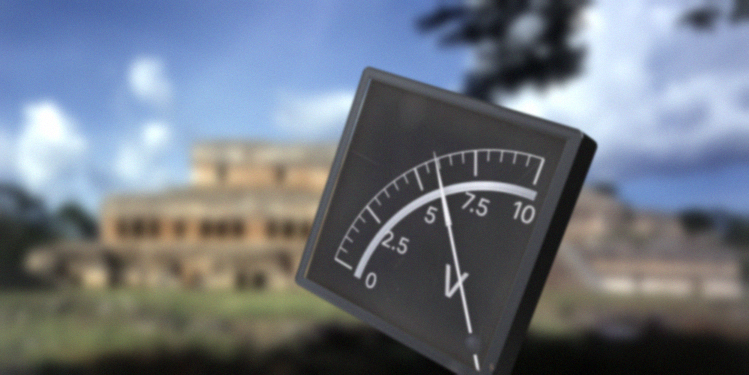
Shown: 6 V
